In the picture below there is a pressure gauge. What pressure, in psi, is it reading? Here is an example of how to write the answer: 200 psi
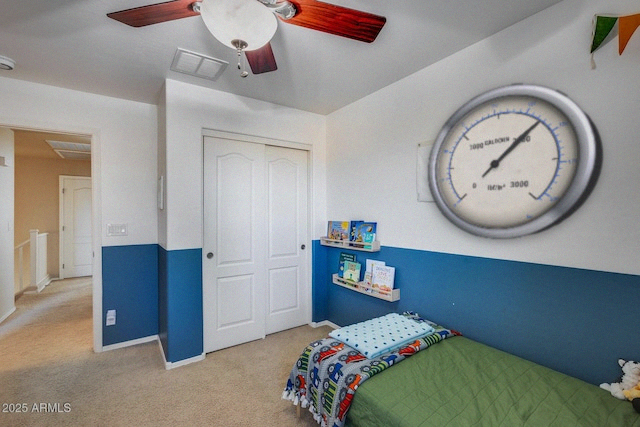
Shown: 2000 psi
